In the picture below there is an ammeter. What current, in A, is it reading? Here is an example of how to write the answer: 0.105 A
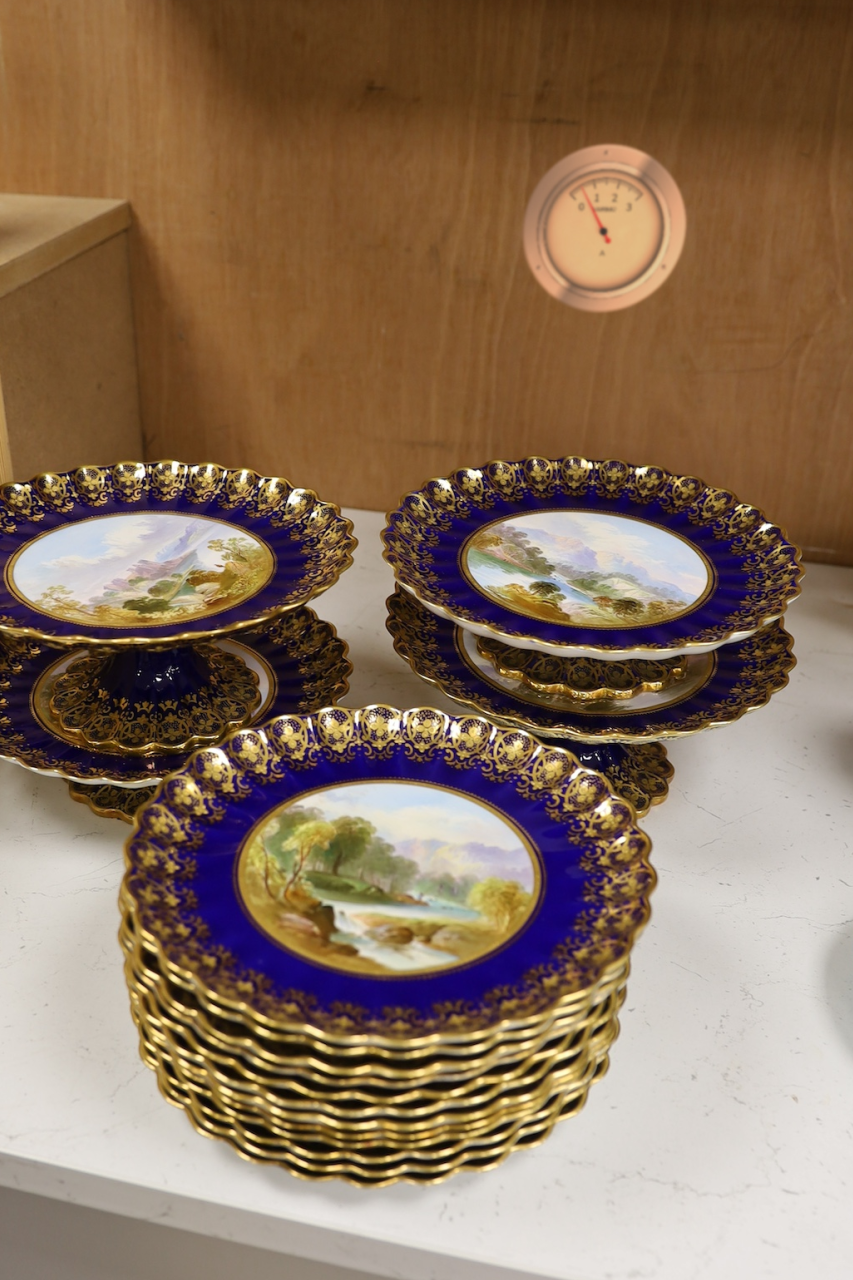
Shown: 0.5 A
